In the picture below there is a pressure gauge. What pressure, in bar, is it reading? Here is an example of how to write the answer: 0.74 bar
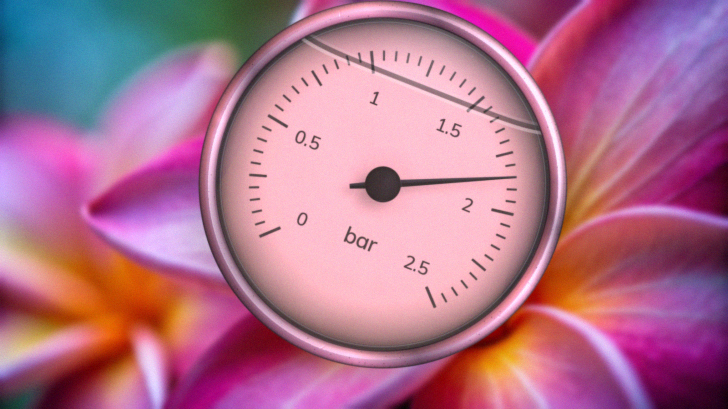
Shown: 1.85 bar
